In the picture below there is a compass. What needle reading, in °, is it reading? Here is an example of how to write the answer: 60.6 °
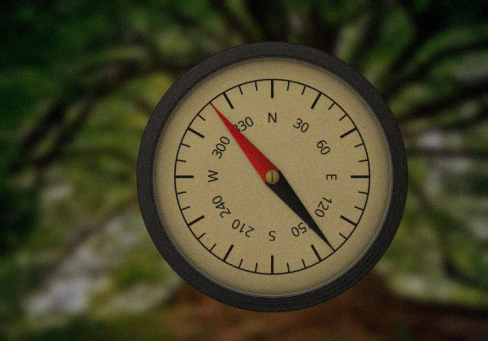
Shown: 320 °
